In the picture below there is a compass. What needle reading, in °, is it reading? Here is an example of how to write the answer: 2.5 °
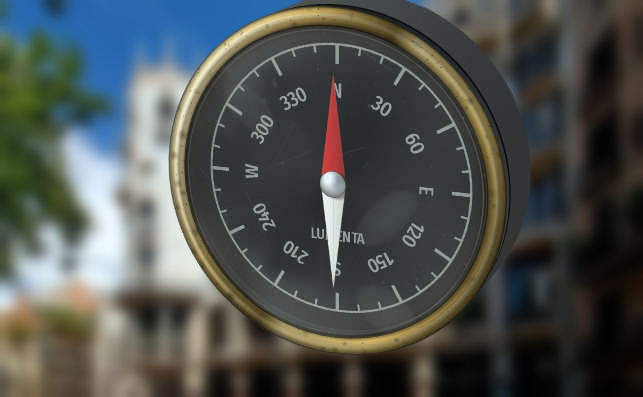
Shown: 0 °
